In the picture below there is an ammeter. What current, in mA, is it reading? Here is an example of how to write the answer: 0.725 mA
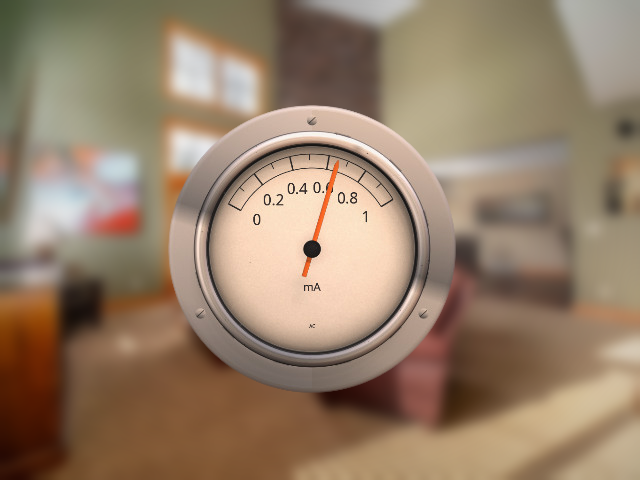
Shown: 0.65 mA
